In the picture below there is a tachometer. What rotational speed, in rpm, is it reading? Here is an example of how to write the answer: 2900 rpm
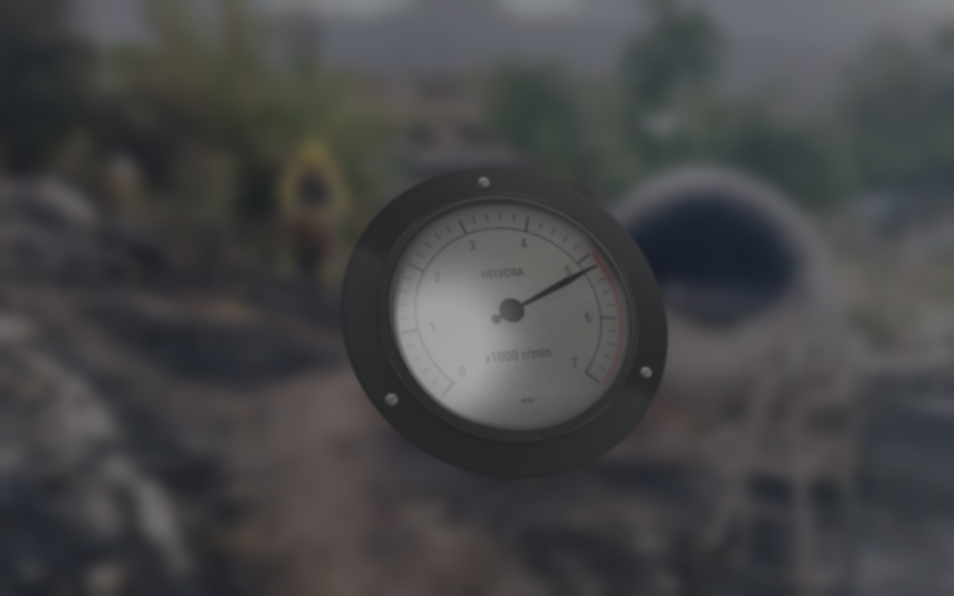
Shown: 5200 rpm
